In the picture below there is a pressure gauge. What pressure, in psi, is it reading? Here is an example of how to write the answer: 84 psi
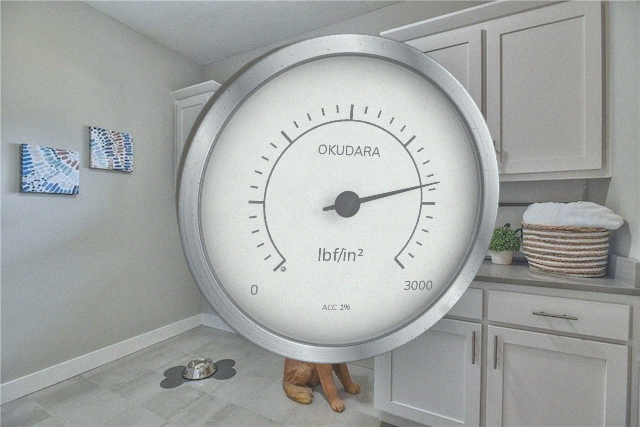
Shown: 2350 psi
